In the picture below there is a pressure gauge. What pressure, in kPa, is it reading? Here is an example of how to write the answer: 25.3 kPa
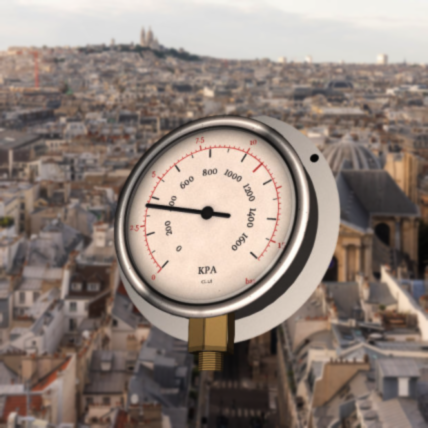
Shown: 350 kPa
